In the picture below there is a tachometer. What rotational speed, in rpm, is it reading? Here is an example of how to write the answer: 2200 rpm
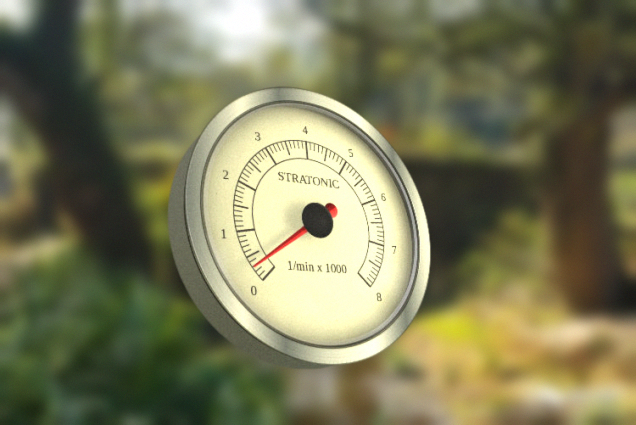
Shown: 300 rpm
